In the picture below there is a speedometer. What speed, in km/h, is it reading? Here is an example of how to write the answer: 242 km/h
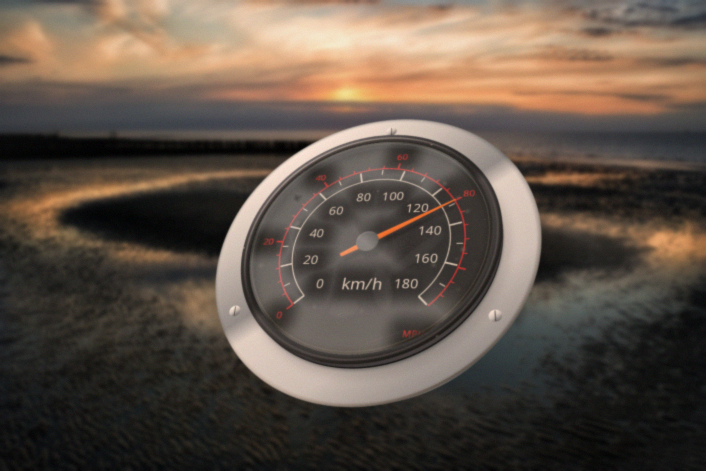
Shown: 130 km/h
